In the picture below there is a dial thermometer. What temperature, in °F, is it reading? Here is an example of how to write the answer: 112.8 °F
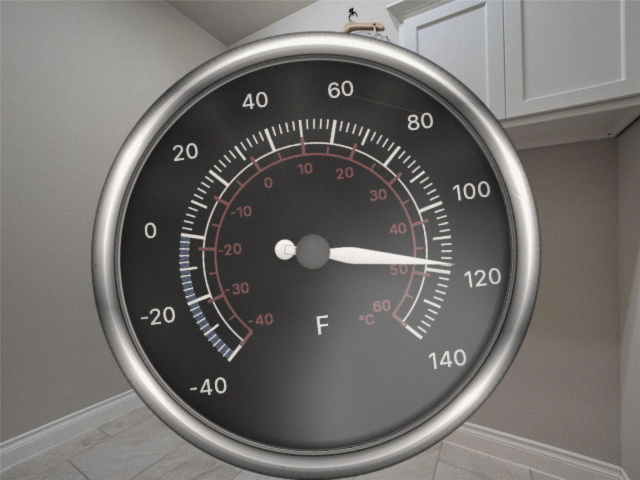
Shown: 118 °F
